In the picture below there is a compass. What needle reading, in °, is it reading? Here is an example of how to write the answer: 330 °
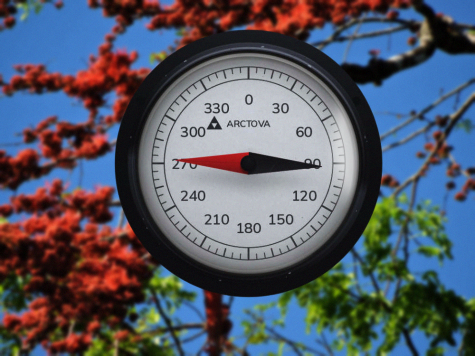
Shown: 272.5 °
